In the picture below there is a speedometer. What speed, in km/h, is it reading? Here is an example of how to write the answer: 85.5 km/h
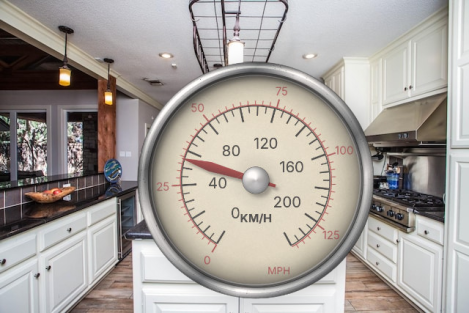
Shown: 55 km/h
